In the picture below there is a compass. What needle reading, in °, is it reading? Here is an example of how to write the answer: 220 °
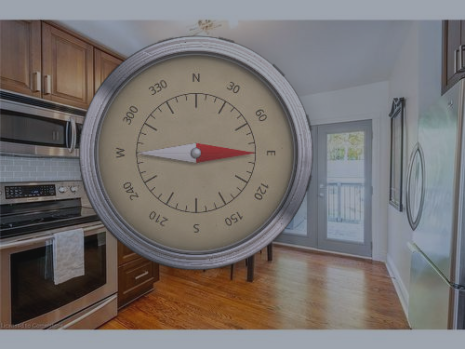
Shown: 90 °
